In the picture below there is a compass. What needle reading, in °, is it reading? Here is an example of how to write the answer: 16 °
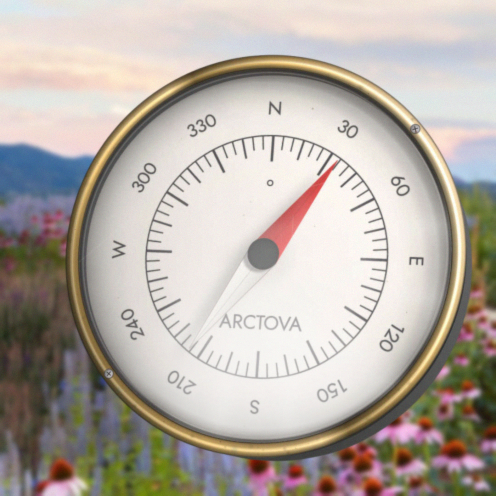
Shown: 35 °
